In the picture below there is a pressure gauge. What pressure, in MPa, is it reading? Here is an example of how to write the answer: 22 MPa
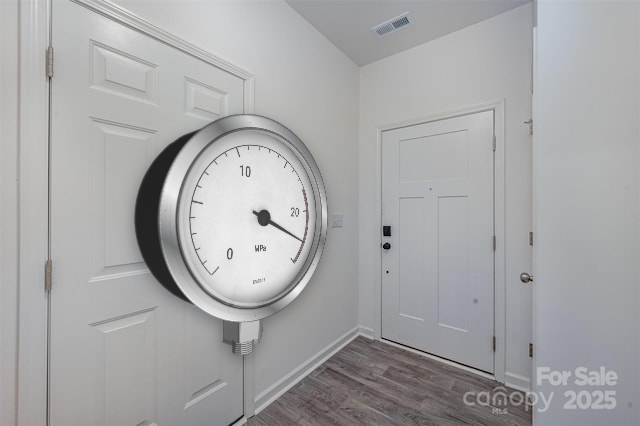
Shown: 23 MPa
